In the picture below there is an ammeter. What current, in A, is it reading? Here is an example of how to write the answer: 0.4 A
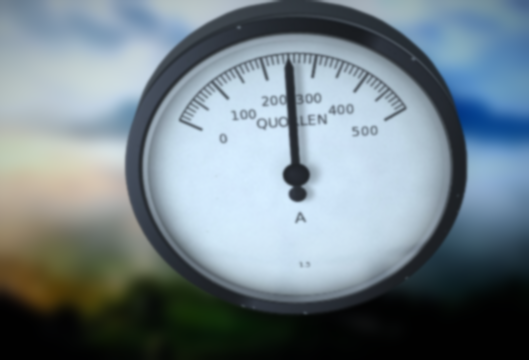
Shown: 250 A
